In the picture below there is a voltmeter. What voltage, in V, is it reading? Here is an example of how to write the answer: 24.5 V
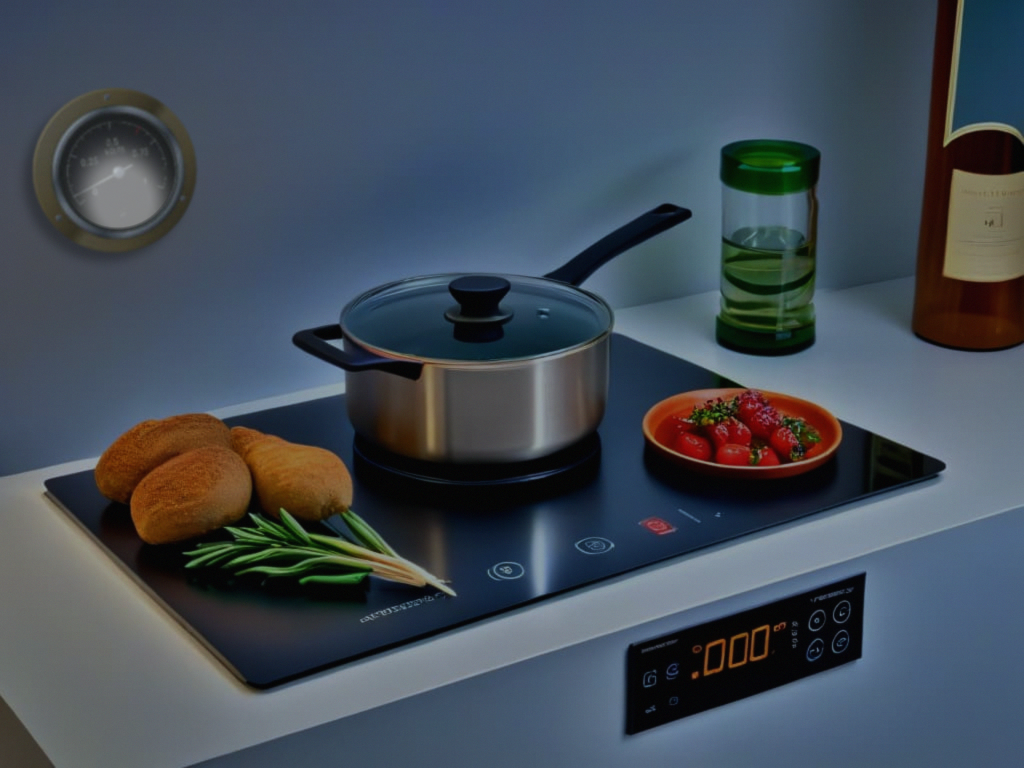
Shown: 0.05 V
